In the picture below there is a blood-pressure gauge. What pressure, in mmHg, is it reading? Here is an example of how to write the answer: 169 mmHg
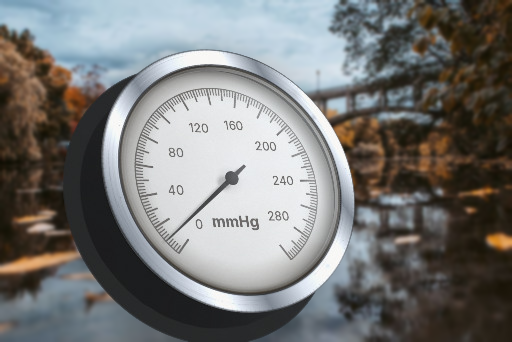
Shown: 10 mmHg
